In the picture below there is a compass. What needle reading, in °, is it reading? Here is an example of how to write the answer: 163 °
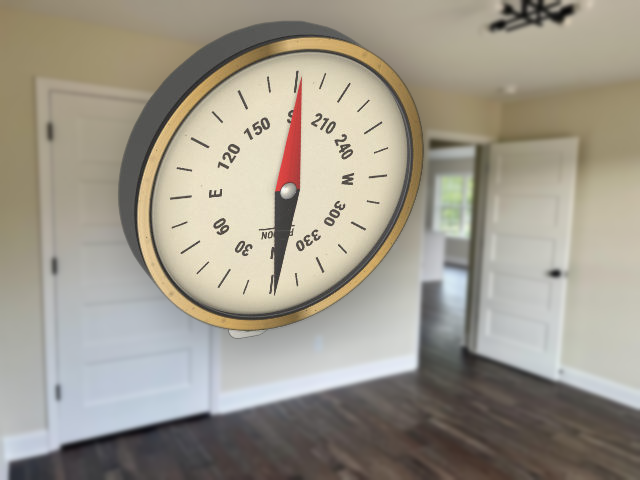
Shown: 180 °
